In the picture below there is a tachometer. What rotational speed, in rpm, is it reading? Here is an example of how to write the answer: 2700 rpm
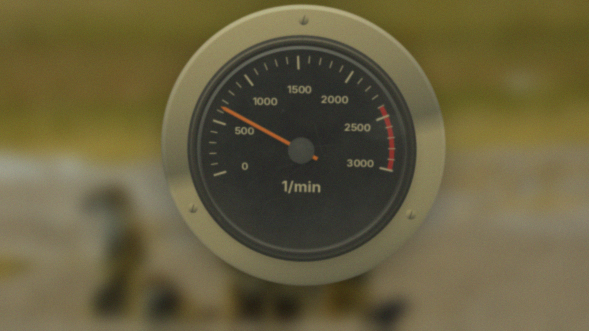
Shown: 650 rpm
